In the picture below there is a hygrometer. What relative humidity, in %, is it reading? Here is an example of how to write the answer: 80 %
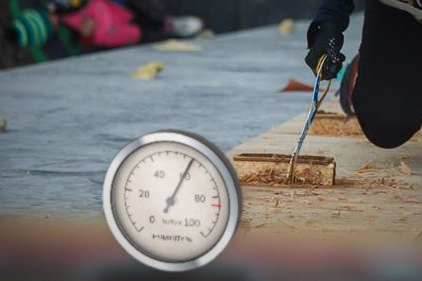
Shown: 60 %
